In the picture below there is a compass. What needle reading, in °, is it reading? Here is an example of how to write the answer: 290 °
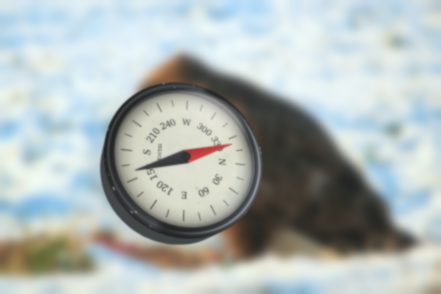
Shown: 337.5 °
